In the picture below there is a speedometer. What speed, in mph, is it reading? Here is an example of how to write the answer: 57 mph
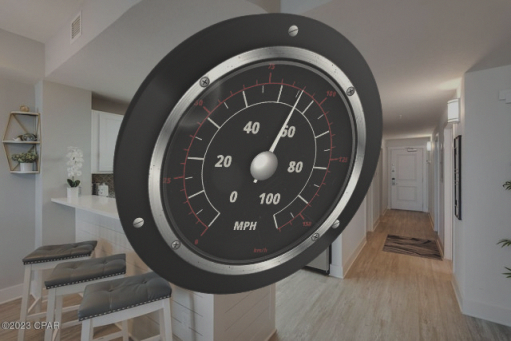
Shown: 55 mph
